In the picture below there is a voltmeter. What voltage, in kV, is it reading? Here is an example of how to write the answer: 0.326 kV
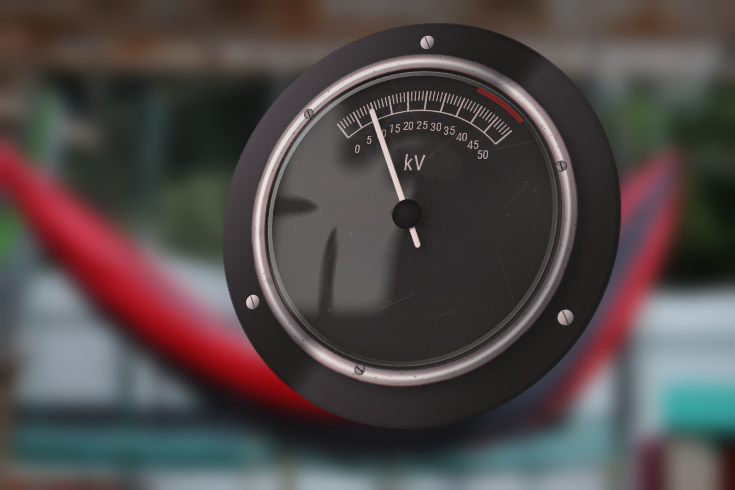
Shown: 10 kV
